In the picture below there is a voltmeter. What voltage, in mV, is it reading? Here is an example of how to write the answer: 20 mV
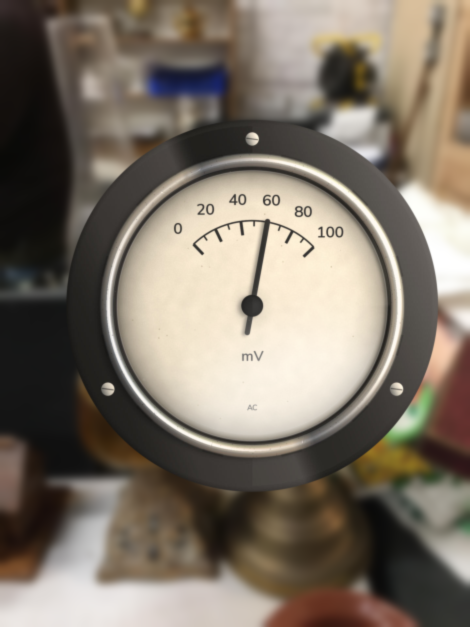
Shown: 60 mV
